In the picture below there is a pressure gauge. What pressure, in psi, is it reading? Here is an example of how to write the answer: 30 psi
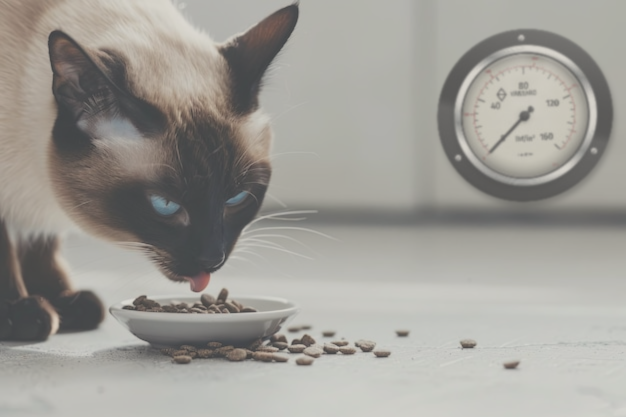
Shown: 0 psi
